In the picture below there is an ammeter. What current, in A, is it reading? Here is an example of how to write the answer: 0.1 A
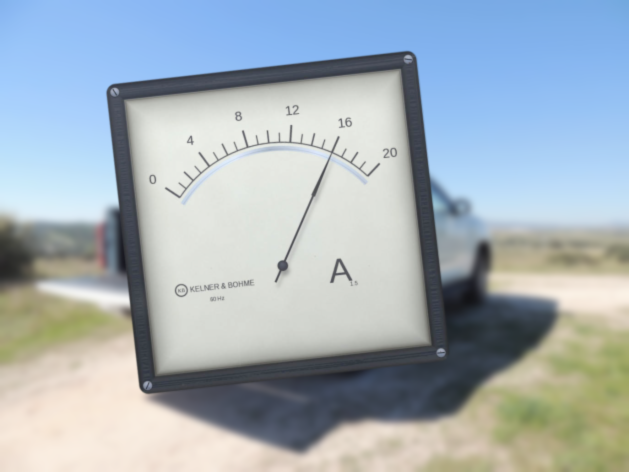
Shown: 16 A
